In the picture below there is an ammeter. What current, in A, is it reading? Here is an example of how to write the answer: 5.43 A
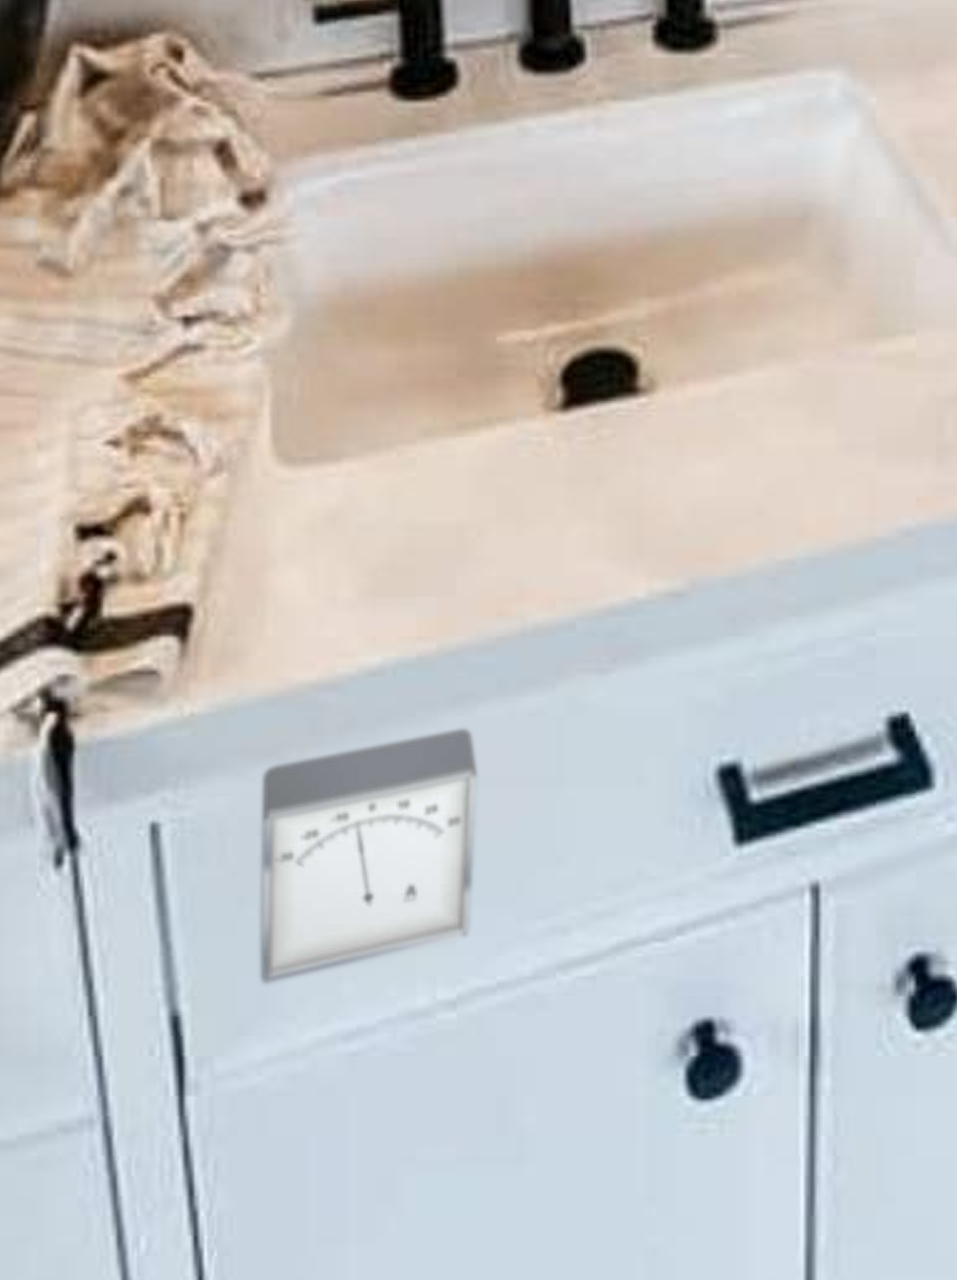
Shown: -5 A
